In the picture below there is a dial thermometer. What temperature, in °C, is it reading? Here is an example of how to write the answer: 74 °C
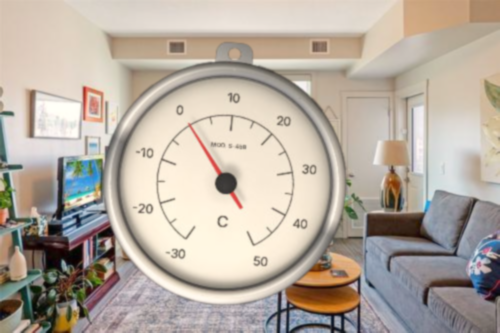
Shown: 0 °C
